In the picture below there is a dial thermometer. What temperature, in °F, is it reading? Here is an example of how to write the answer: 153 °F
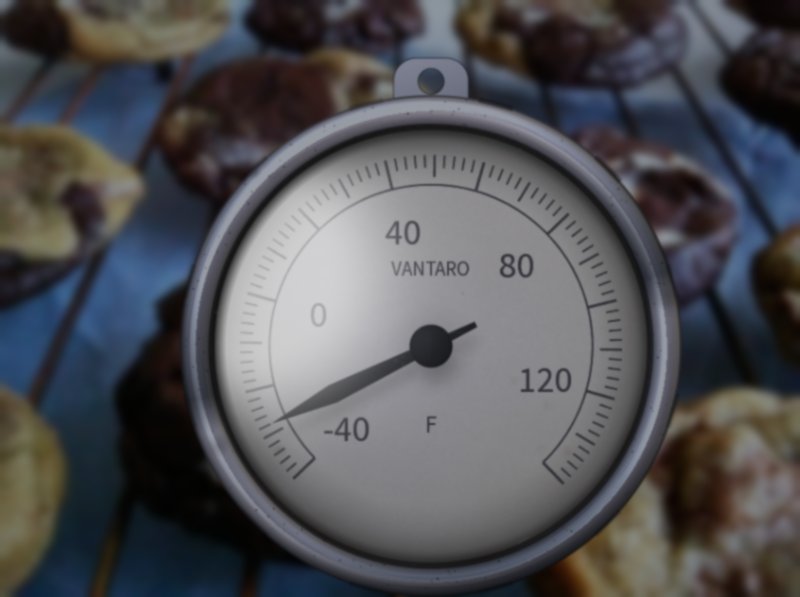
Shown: -28 °F
